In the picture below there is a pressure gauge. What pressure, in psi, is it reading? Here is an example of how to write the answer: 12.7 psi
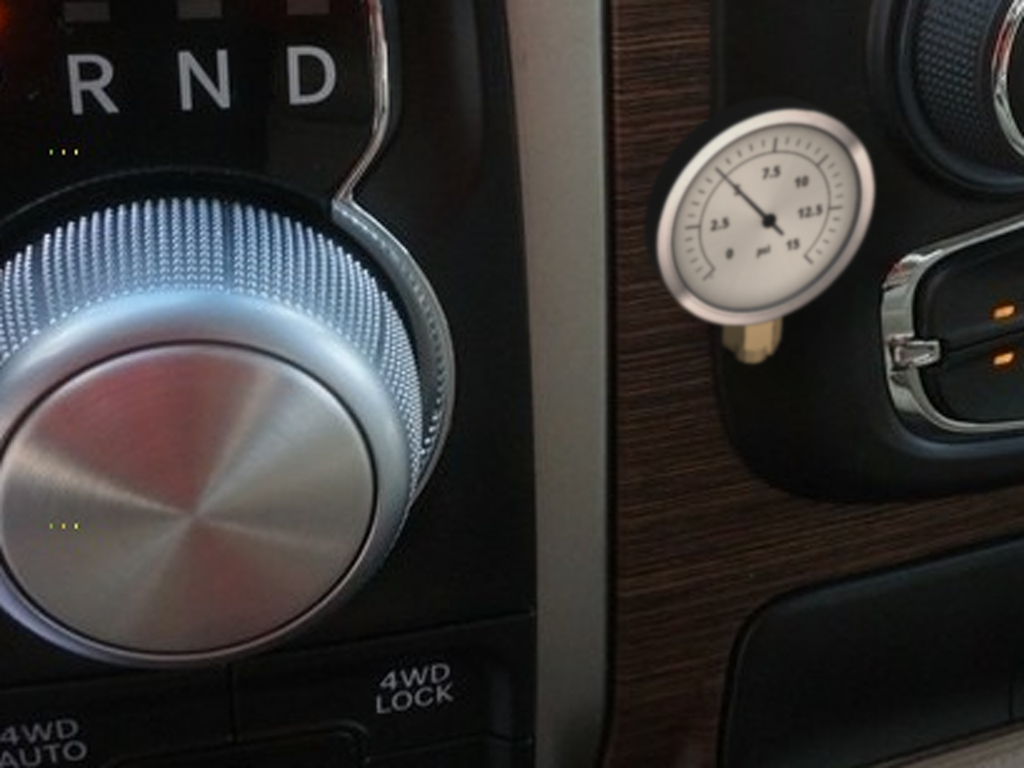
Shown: 5 psi
